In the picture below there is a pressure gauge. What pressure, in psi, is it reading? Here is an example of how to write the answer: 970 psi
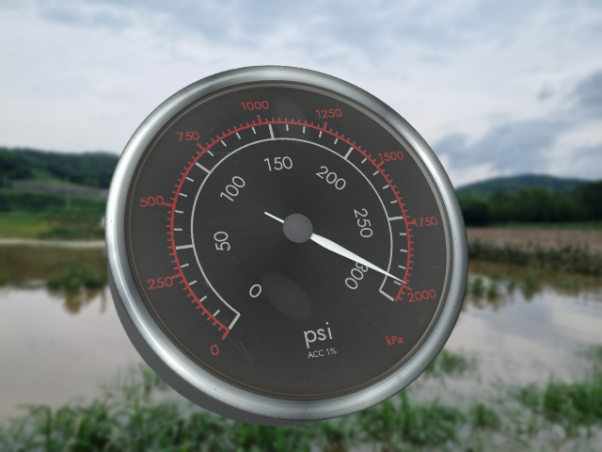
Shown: 290 psi
